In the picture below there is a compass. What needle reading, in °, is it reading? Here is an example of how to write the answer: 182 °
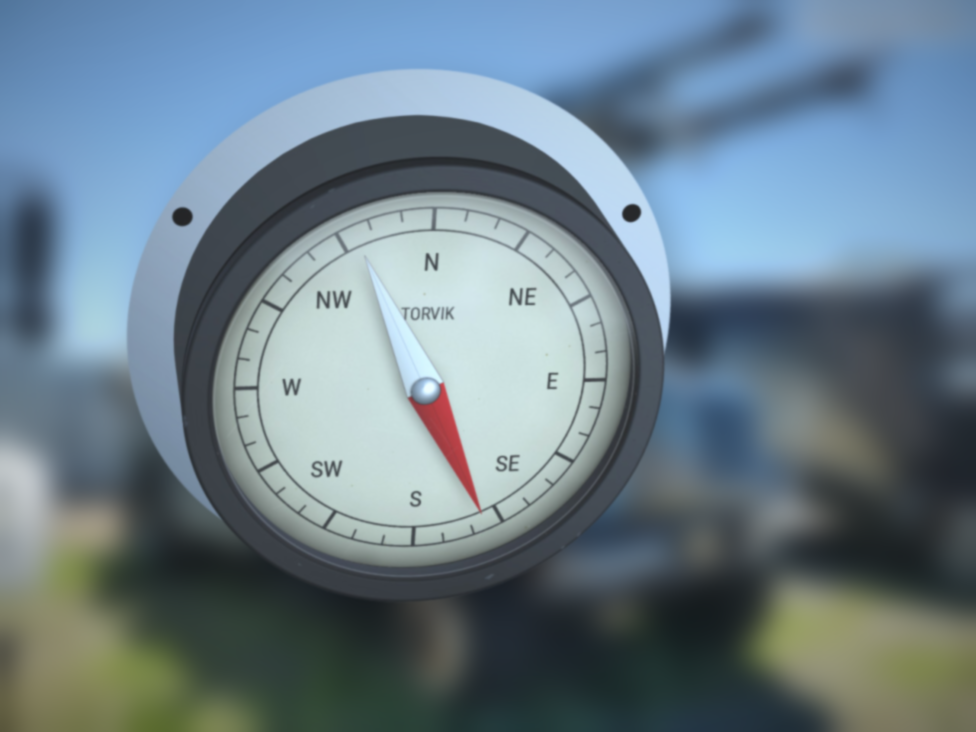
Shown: 155 °
